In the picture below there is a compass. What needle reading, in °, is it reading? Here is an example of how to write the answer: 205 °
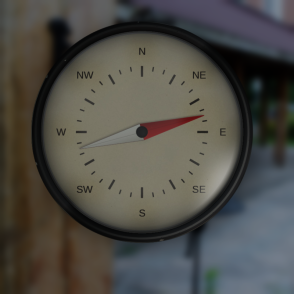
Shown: 75 °
